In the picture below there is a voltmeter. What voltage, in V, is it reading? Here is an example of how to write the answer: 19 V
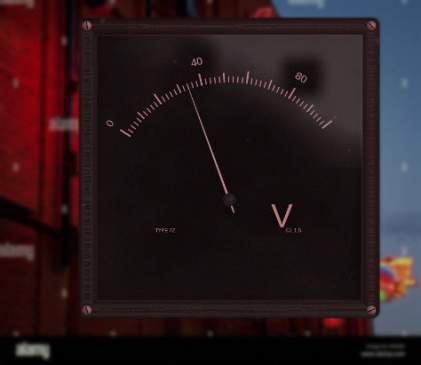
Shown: 34 V
